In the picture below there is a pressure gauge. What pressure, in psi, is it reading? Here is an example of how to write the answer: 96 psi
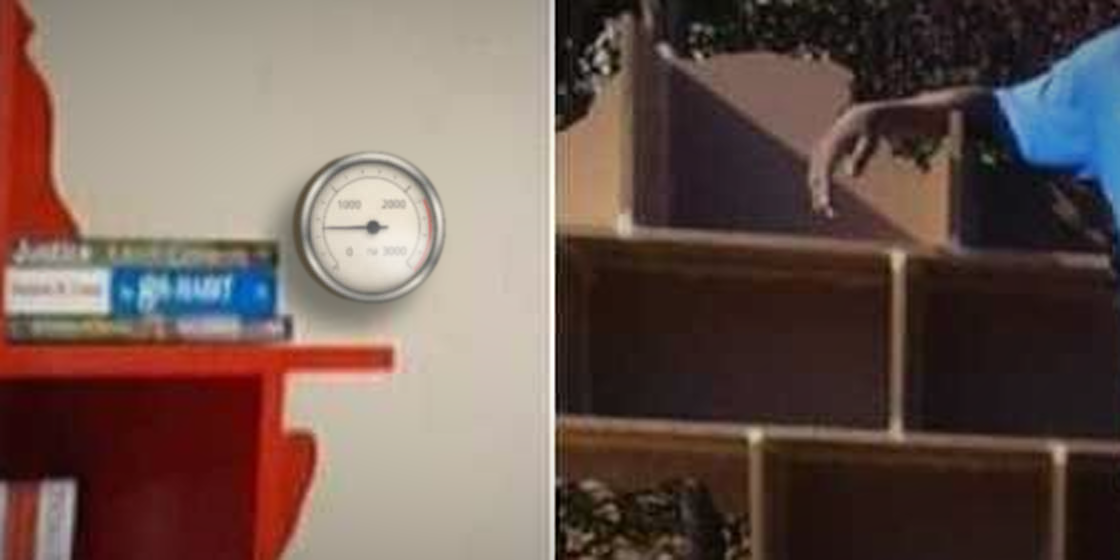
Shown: 500 psi
